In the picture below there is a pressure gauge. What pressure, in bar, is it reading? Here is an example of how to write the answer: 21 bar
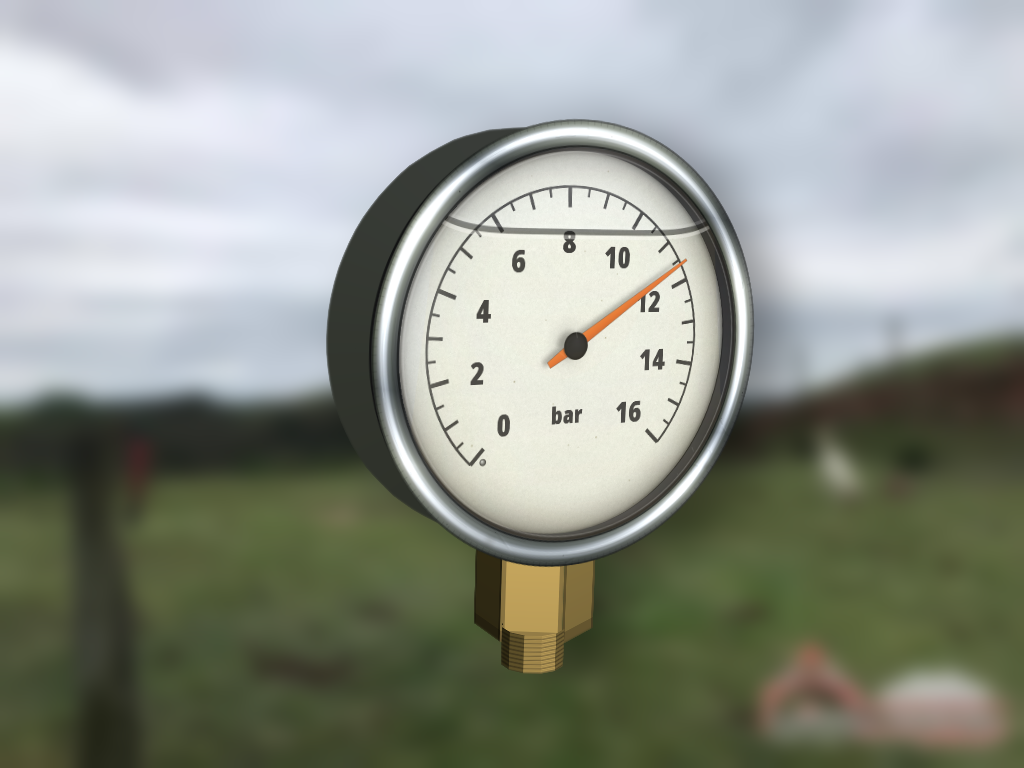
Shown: 11.5 bar
